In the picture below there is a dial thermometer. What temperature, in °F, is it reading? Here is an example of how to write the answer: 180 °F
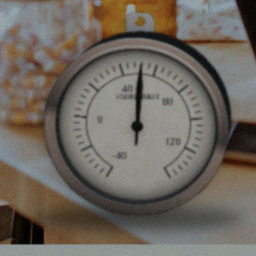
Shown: 52 °F
